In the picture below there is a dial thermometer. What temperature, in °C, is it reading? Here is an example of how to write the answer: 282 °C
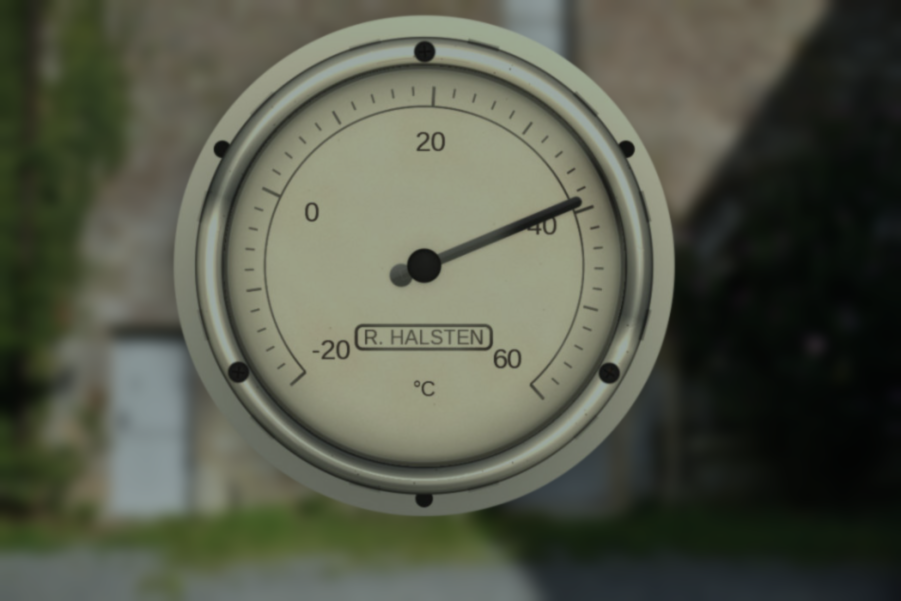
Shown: 39 °C
